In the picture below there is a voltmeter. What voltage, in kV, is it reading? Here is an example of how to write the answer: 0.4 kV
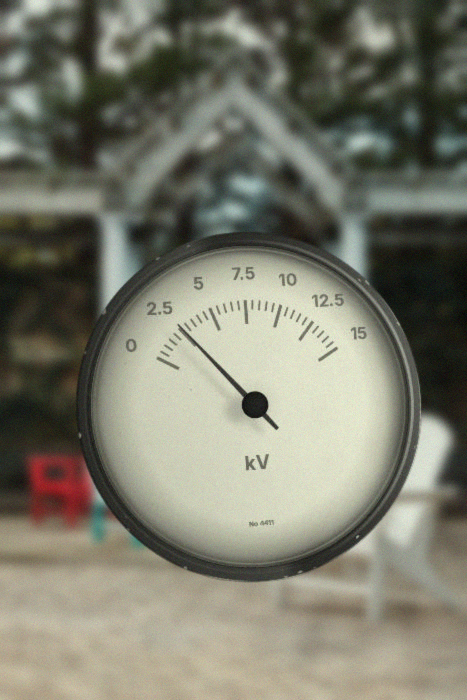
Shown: 2.5 kV
